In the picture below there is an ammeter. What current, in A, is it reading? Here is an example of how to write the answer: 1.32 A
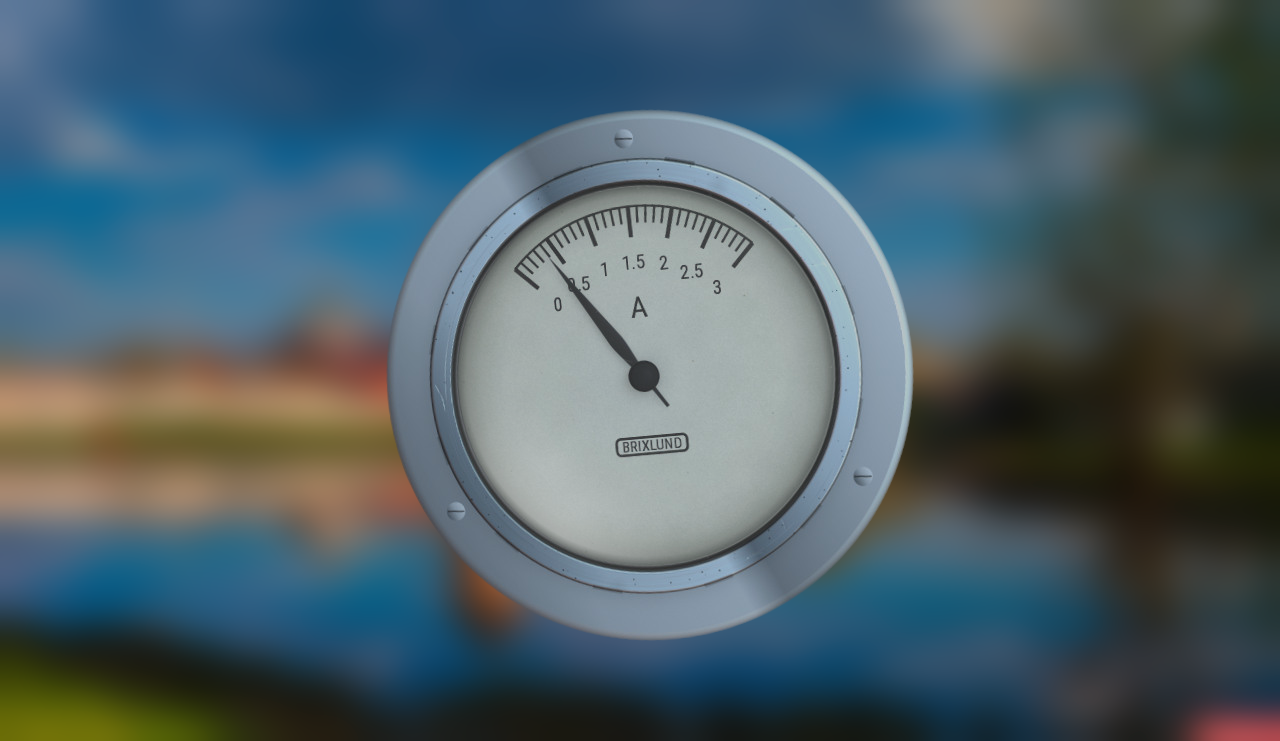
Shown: 0.4 A
